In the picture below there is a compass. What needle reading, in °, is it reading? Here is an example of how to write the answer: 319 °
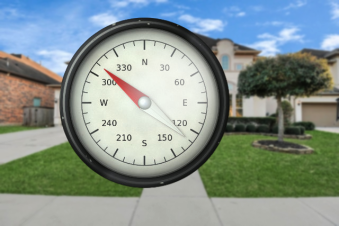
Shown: 310 °
